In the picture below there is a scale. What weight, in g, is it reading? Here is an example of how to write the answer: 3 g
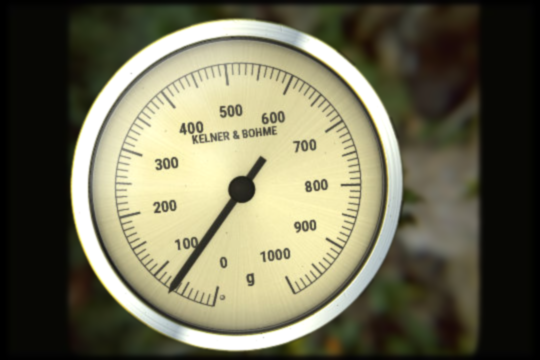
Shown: 70 g
